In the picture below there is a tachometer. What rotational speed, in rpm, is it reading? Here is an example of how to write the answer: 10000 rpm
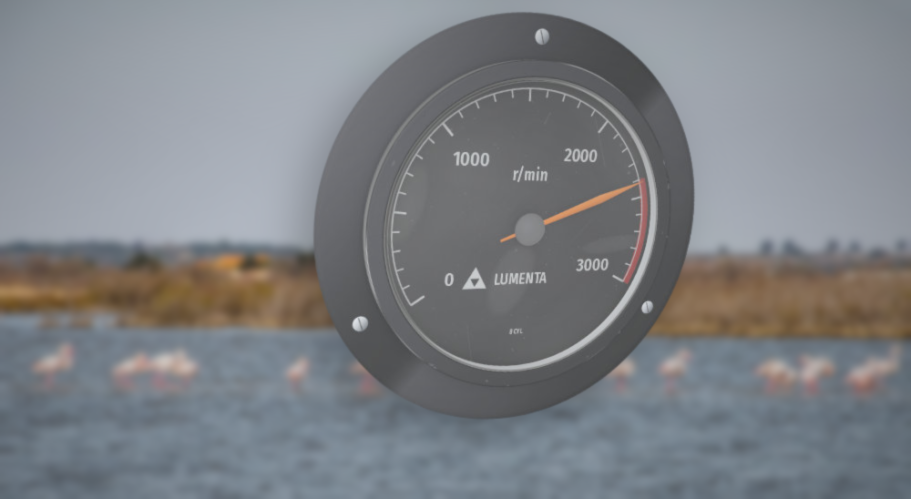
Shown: 2400 rpm
